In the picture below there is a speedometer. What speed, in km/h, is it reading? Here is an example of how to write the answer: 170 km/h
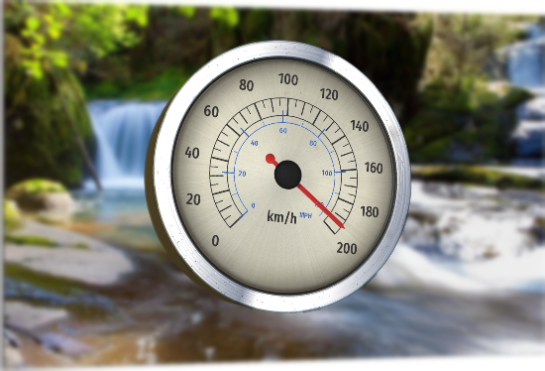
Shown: 195 km/h
